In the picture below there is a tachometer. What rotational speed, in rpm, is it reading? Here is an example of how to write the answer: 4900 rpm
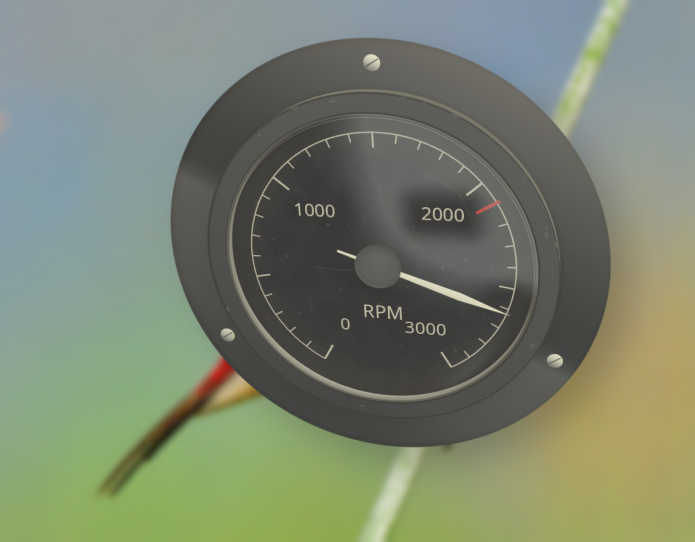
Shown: 2600 rpm
